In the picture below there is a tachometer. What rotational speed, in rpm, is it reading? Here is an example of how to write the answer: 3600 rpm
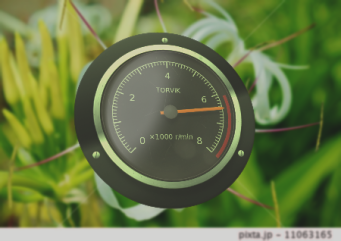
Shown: 6500 rpm
